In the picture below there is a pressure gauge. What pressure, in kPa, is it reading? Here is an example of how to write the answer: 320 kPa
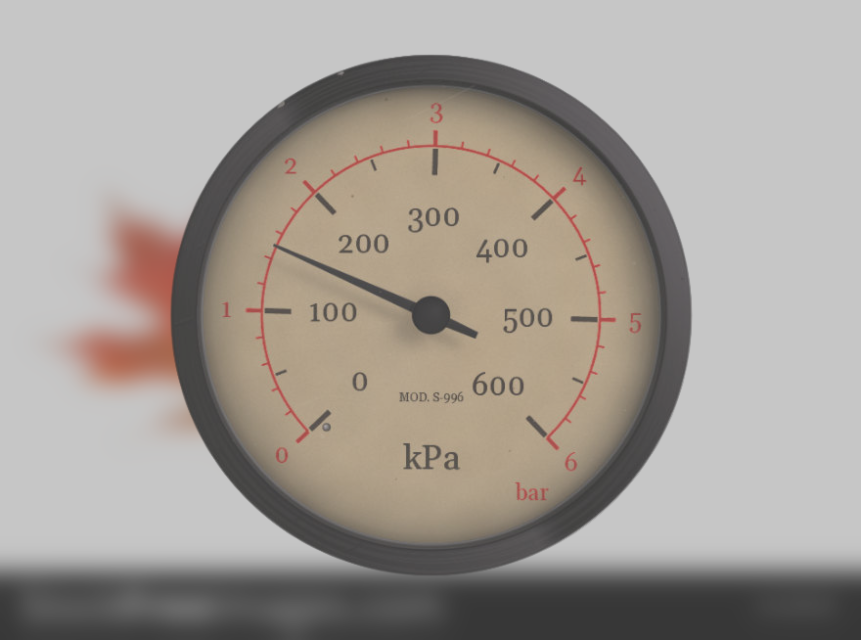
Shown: 150 kPa
